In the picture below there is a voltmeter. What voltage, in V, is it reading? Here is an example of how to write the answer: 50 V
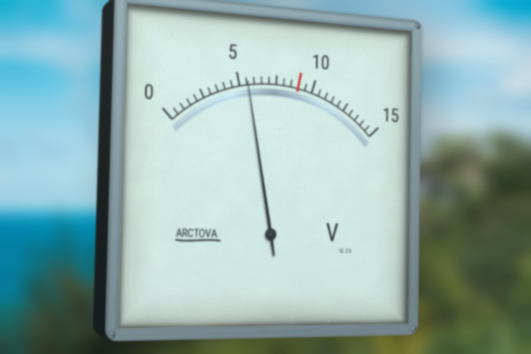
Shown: 5.5 V
